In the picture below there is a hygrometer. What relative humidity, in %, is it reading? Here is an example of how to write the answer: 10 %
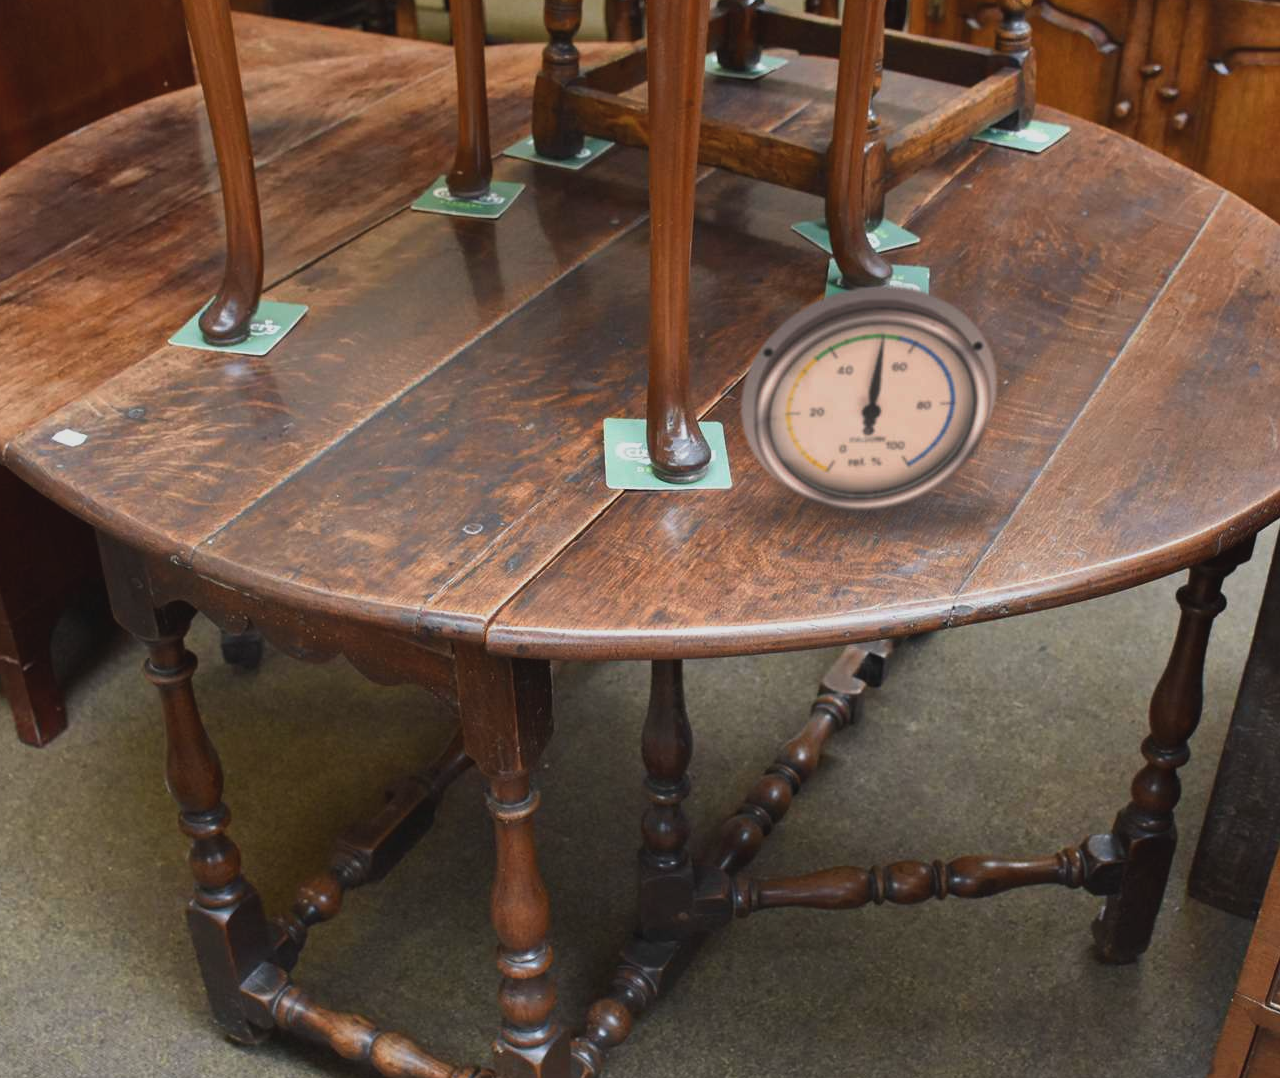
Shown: 52 %
